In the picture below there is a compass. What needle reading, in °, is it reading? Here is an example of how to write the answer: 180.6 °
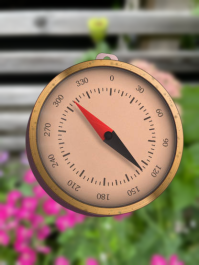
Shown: 310 °
